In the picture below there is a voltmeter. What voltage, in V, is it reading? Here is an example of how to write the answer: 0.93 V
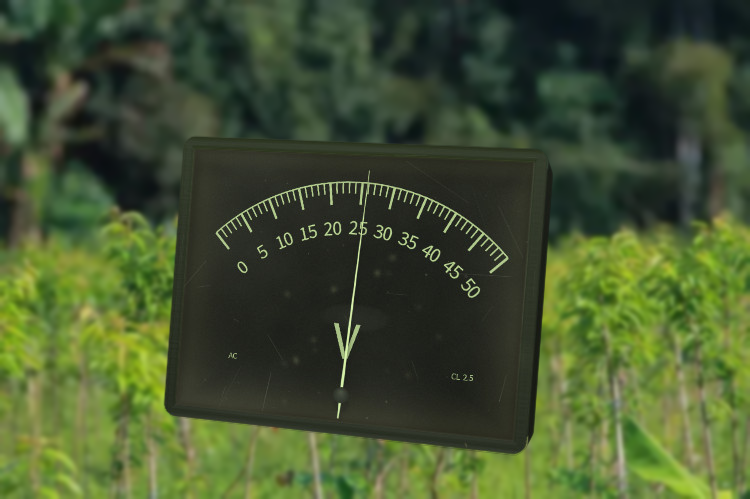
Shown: 26 V
